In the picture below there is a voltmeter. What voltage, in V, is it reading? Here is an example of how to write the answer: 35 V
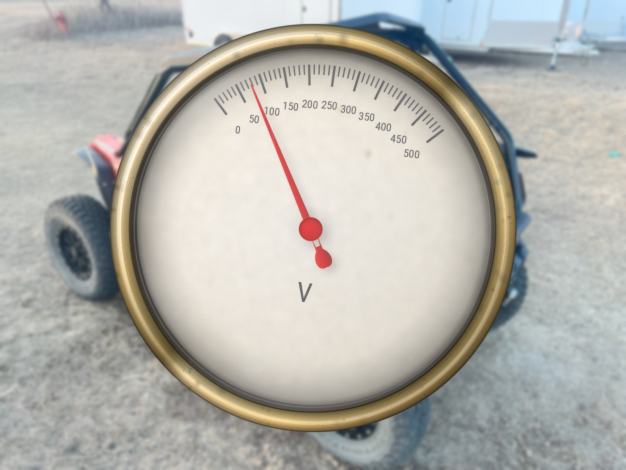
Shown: 80 V
